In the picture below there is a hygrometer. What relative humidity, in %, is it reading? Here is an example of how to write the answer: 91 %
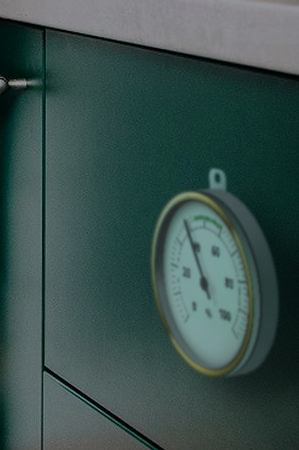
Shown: 40 %
